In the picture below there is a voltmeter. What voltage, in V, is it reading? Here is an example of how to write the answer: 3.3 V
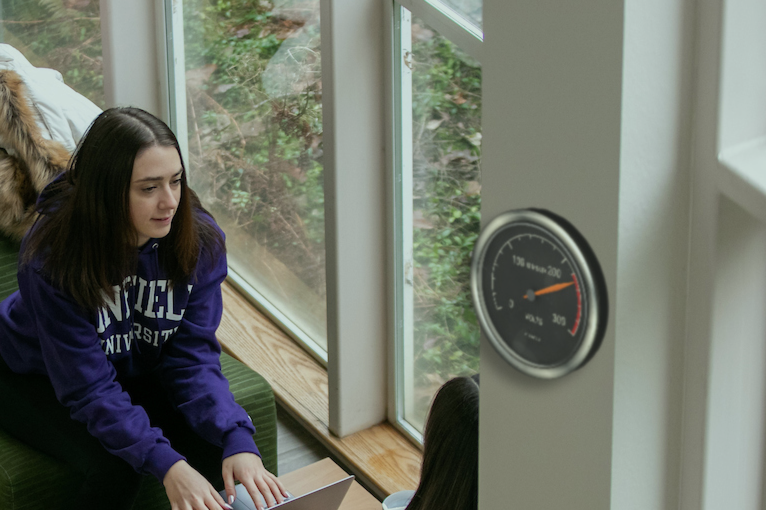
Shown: 230 V
